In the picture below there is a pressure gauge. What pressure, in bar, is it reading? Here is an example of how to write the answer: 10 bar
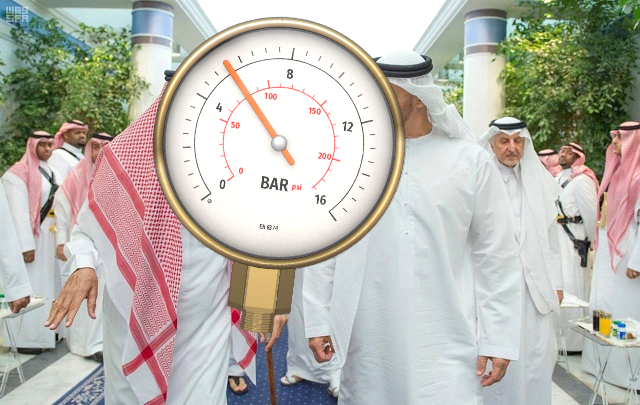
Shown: 5.5 bar
